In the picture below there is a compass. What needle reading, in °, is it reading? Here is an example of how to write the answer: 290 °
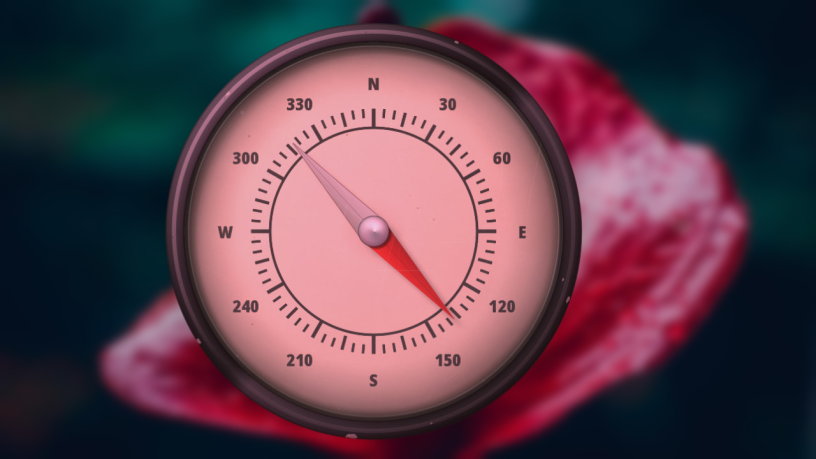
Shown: 137.5 °
